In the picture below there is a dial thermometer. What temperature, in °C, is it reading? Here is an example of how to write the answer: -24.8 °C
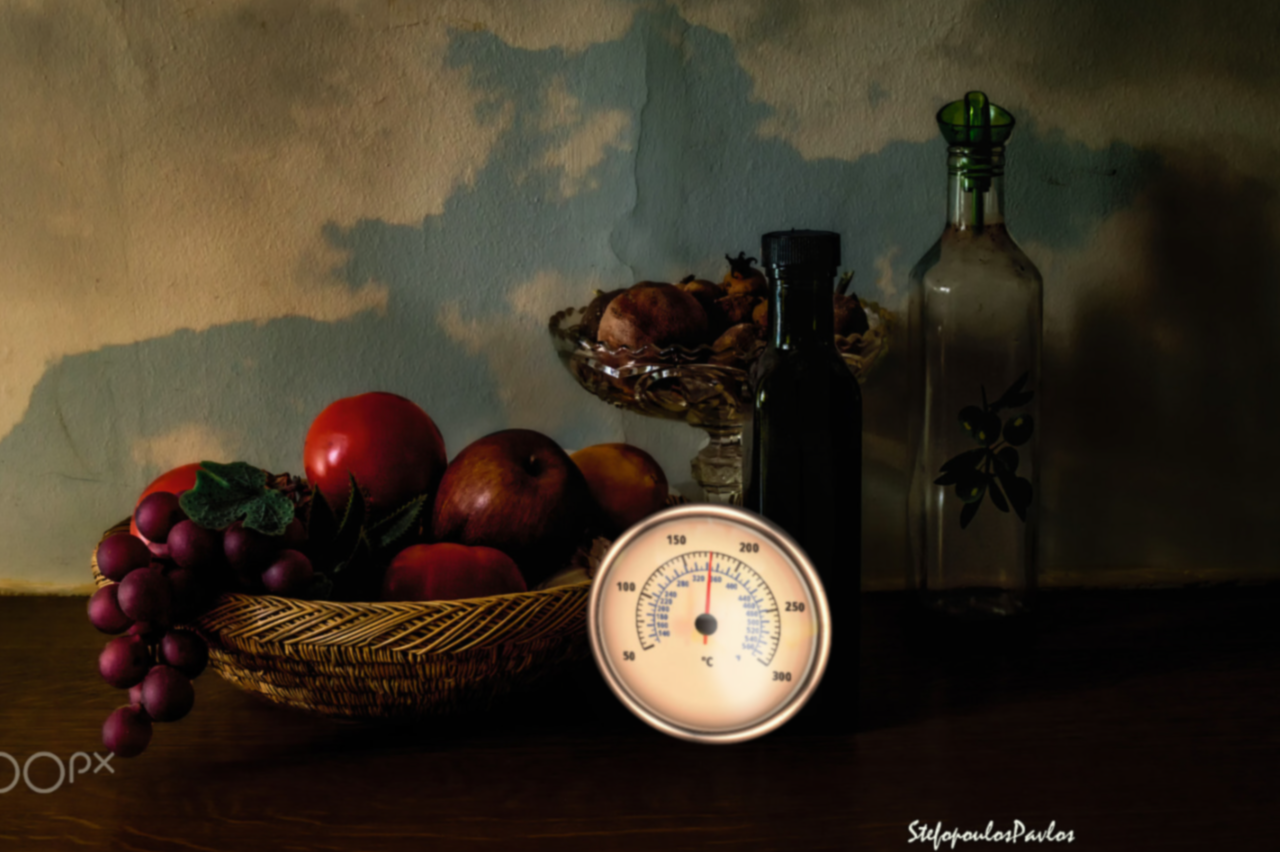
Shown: 175 °C
